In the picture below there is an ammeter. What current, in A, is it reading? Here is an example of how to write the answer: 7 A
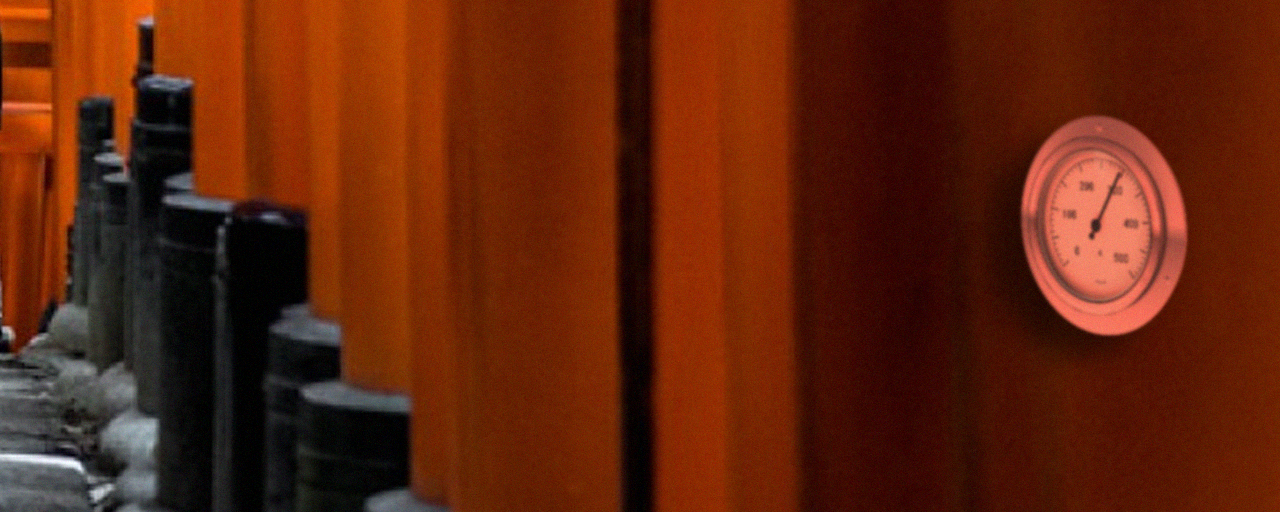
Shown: 300 A
